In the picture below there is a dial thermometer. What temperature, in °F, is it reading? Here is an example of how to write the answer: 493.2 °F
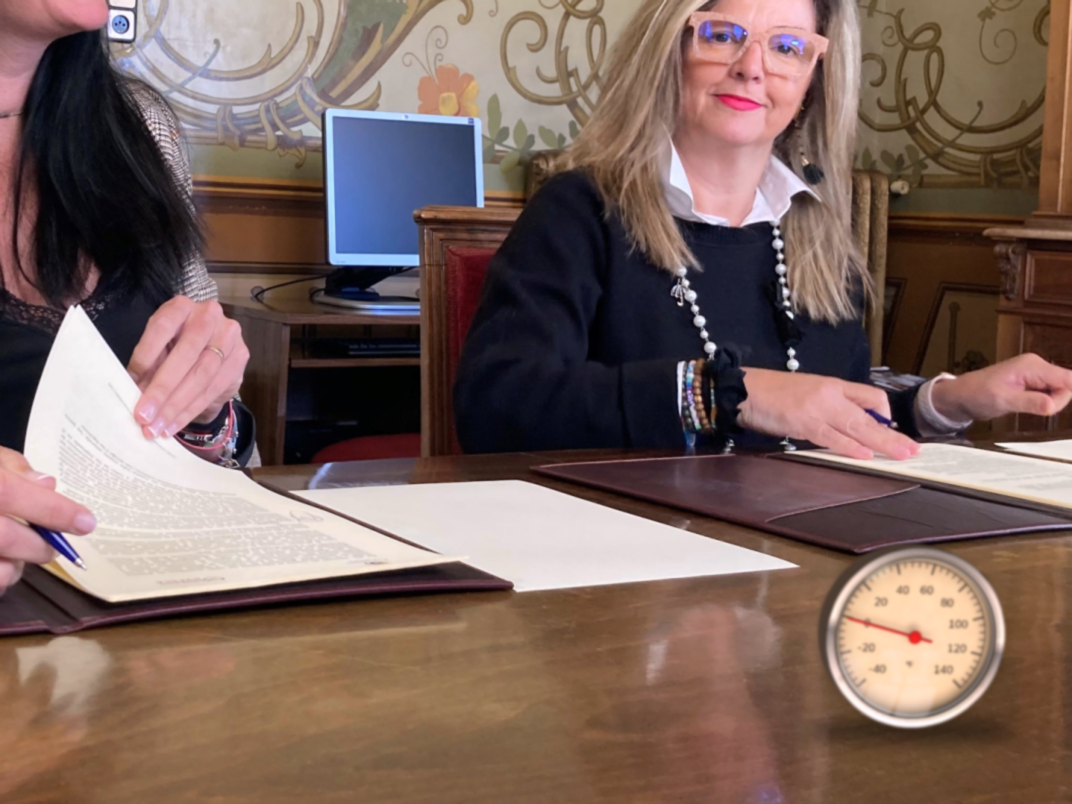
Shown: 0 °F
